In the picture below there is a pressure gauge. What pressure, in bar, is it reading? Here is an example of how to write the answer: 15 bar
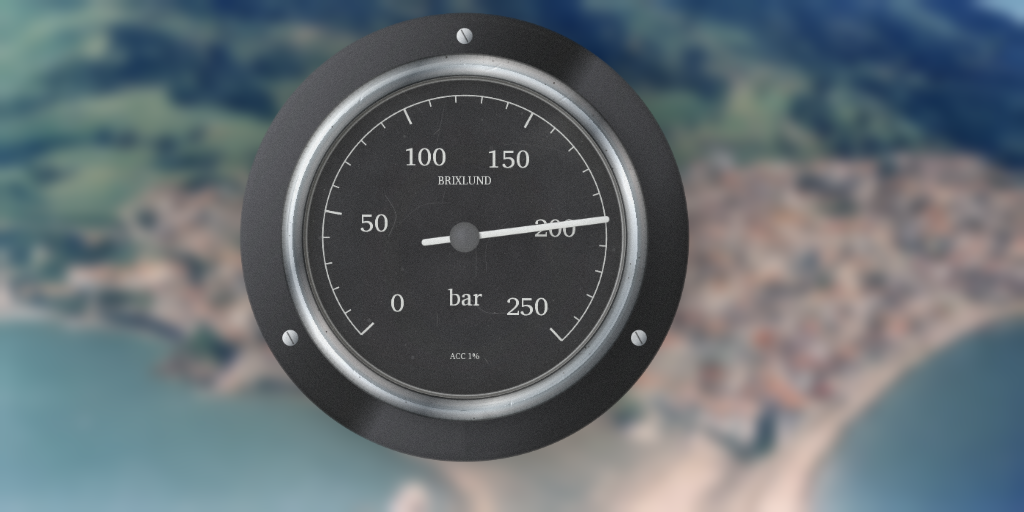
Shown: 200 bar
